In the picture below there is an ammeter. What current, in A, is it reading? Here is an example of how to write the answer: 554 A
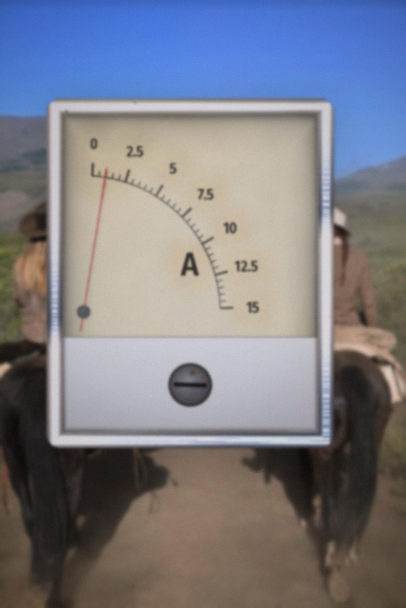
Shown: 1 A
